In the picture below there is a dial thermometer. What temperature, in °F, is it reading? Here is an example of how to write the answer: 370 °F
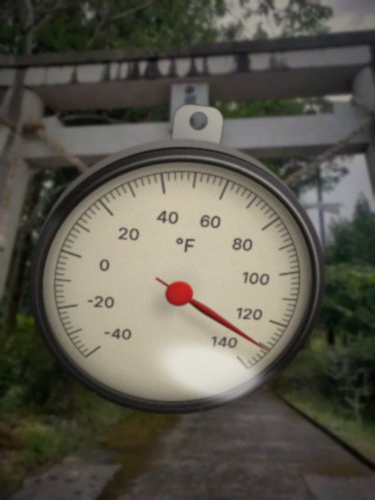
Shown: 130 °F
